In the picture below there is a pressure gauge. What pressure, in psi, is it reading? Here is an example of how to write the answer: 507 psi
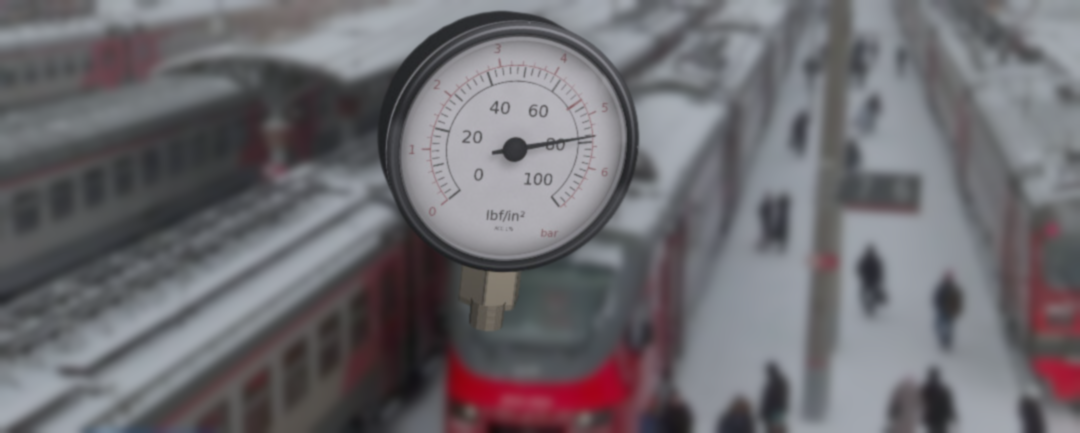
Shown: 78 psi
